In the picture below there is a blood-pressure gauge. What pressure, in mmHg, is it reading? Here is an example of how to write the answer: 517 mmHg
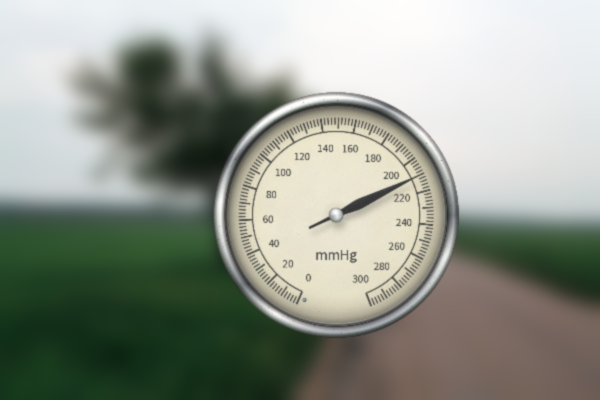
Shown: 210 mmHg
